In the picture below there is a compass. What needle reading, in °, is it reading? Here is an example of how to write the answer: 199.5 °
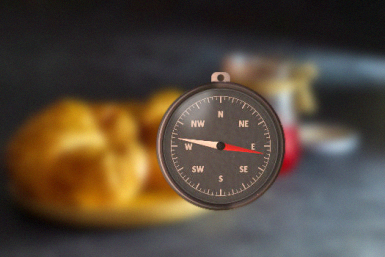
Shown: 100 °
